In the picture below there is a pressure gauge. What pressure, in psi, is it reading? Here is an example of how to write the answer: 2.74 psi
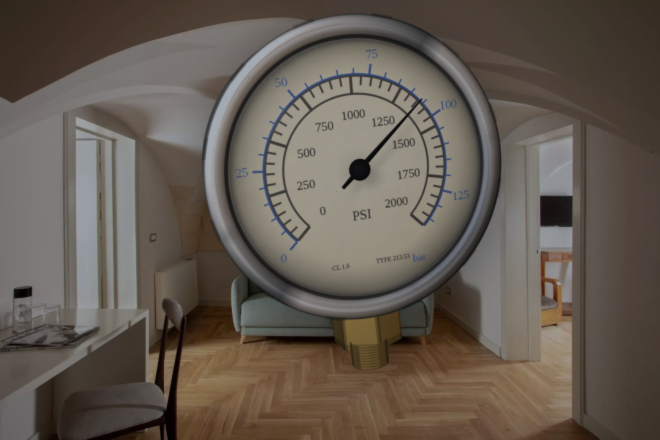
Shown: 1350 psi
